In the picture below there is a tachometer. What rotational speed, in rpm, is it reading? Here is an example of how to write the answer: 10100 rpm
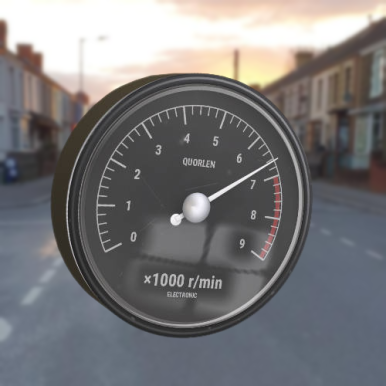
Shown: 6600 rpm
